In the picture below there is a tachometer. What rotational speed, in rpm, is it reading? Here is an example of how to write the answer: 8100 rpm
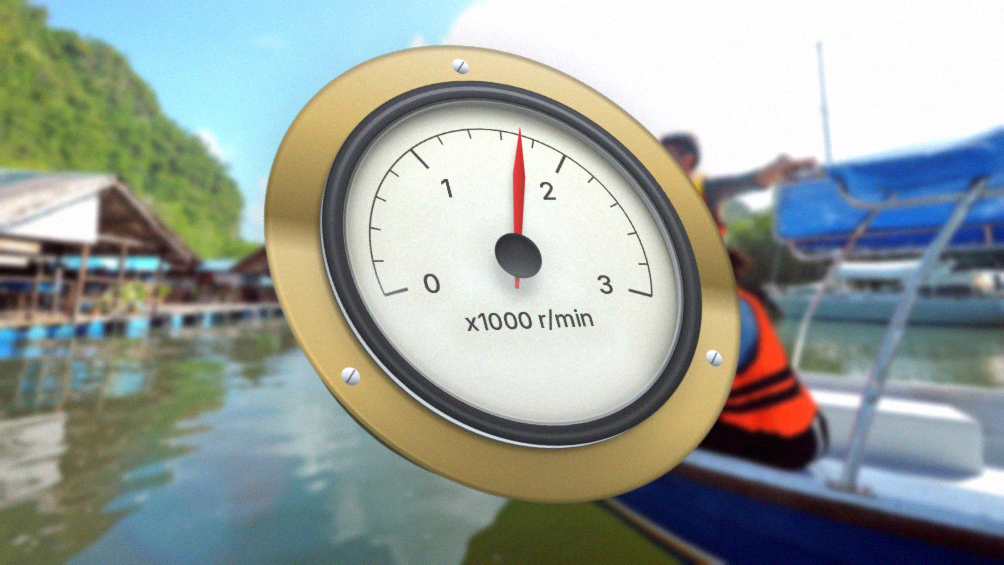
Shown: 1700 rpm
